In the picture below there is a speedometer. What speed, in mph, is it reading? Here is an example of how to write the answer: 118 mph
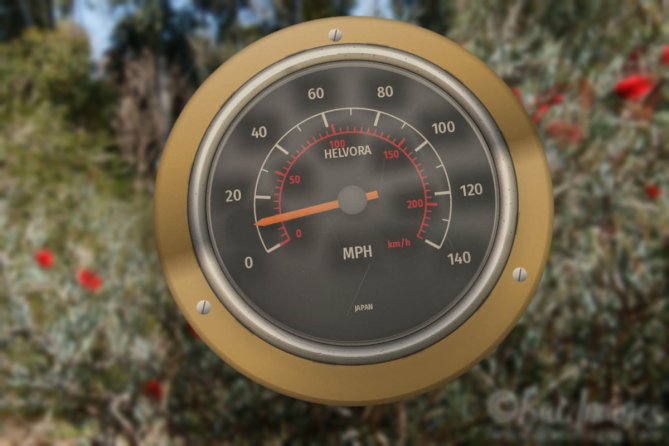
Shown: 10 mph
